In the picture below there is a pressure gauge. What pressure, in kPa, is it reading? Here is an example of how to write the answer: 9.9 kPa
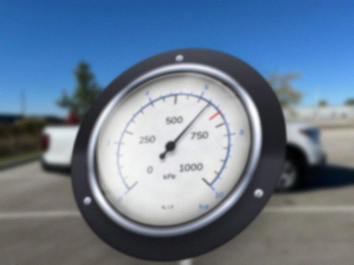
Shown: 650 kPa
